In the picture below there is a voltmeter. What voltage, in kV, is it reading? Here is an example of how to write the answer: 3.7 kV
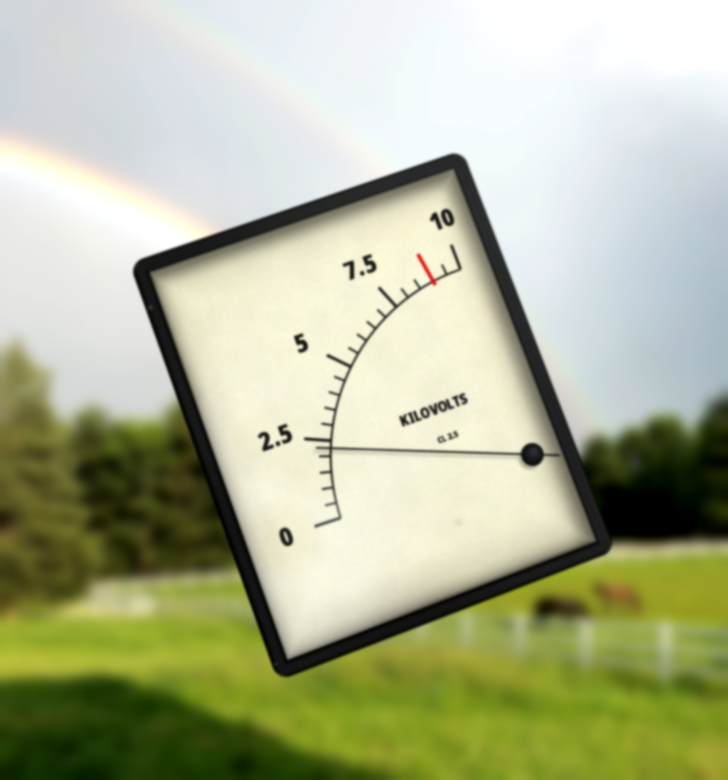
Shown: 2.25 kV
